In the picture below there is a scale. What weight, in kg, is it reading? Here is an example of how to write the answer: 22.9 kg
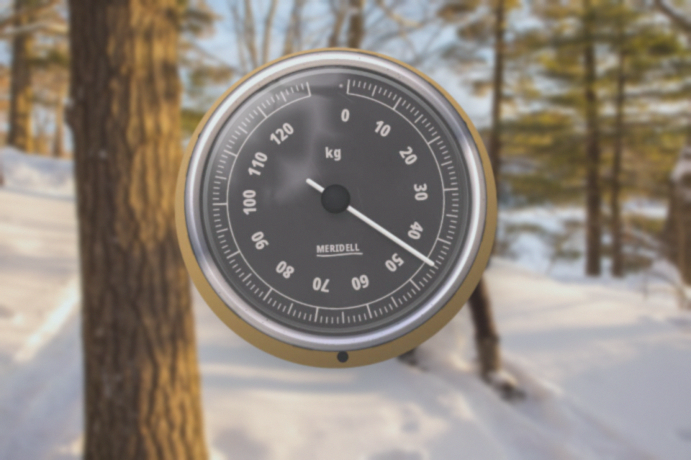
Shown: 45 kg
